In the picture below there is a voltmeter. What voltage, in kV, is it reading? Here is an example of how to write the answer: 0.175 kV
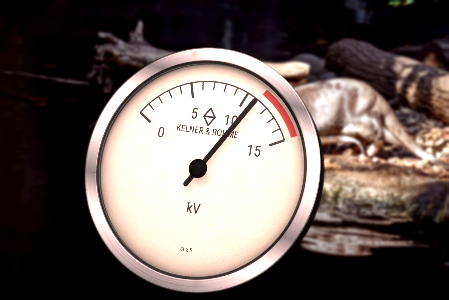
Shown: 11 kV
